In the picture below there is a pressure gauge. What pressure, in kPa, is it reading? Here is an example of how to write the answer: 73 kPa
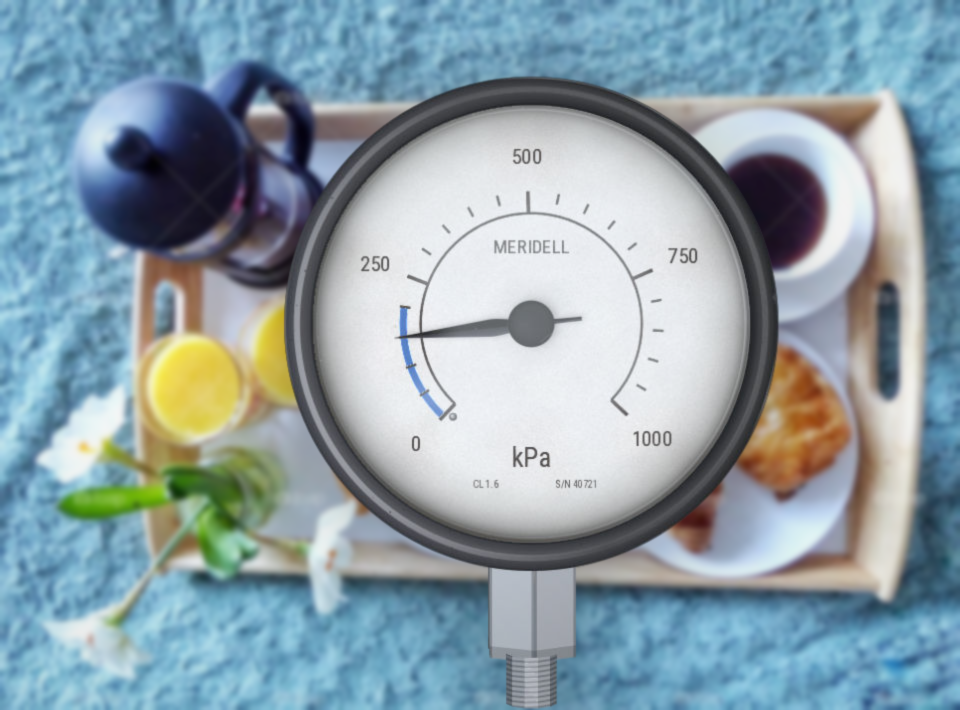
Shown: 150 kPa
